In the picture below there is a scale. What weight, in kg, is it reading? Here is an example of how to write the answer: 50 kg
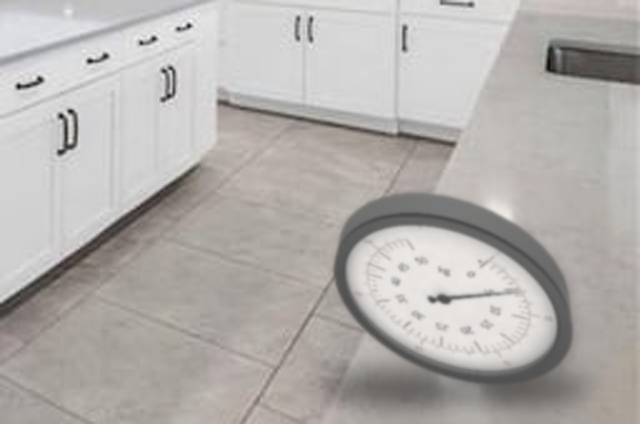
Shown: 5 kg
